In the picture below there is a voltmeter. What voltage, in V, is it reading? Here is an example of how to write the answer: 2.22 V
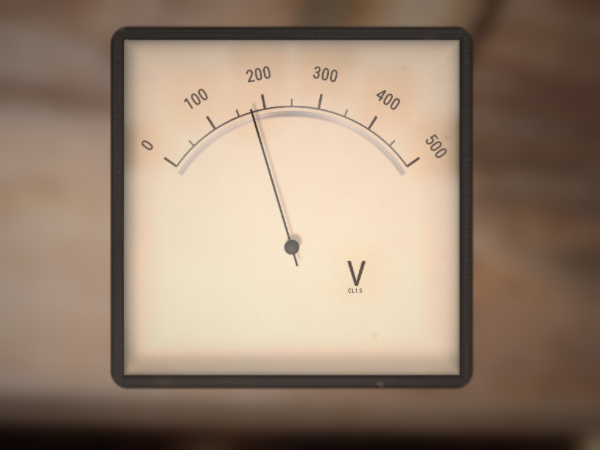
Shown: 175 V
